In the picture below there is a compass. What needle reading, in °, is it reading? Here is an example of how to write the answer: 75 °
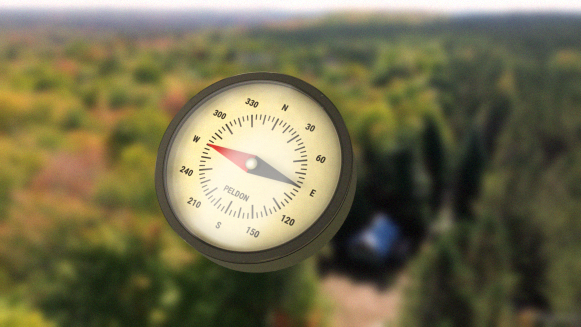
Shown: 270 °
